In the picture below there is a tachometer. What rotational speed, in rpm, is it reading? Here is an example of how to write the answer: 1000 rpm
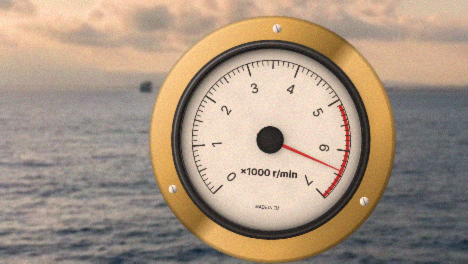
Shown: 6400 rpm
